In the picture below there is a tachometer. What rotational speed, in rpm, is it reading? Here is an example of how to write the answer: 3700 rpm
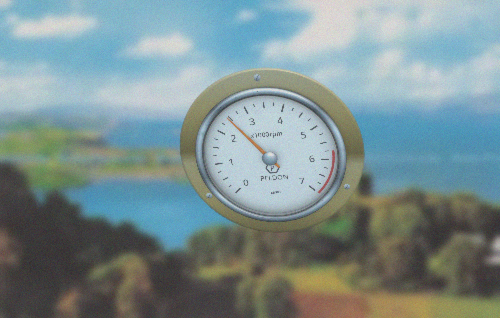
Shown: 2500 rpm
